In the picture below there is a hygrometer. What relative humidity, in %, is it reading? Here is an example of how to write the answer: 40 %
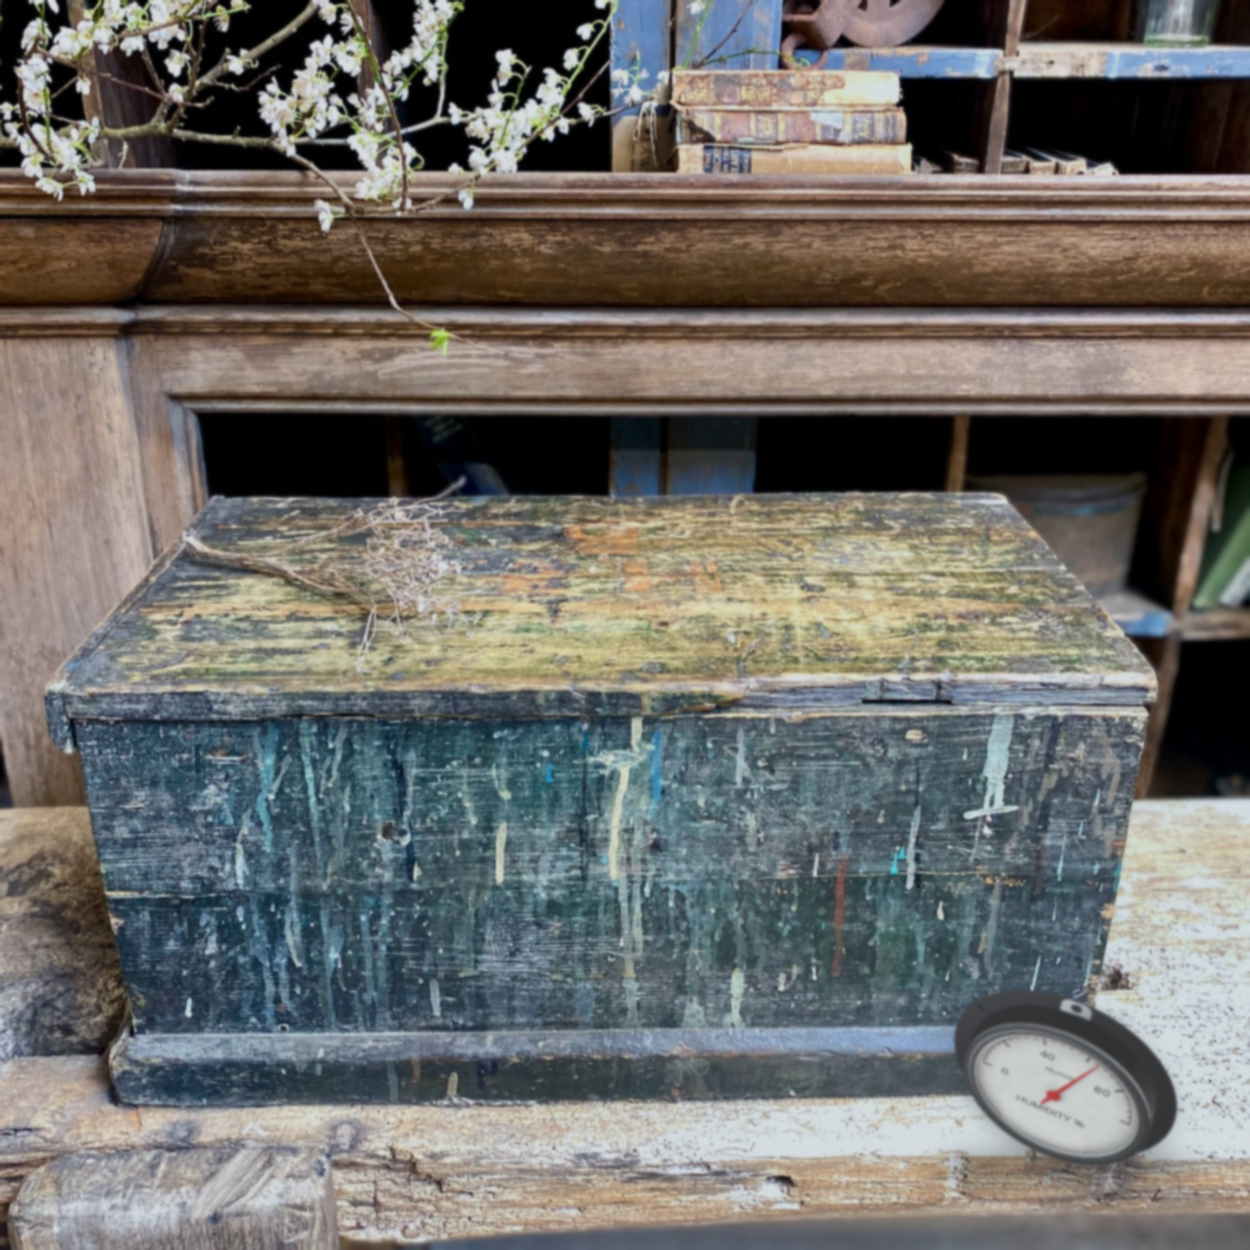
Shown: 64 %
